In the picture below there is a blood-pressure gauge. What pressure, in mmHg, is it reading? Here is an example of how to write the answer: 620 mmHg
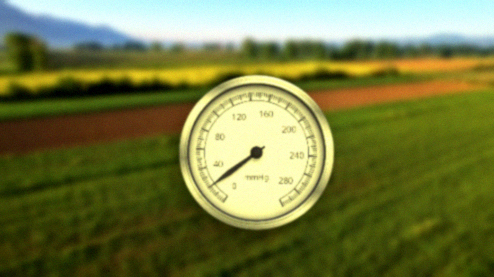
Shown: 20 mmHg
